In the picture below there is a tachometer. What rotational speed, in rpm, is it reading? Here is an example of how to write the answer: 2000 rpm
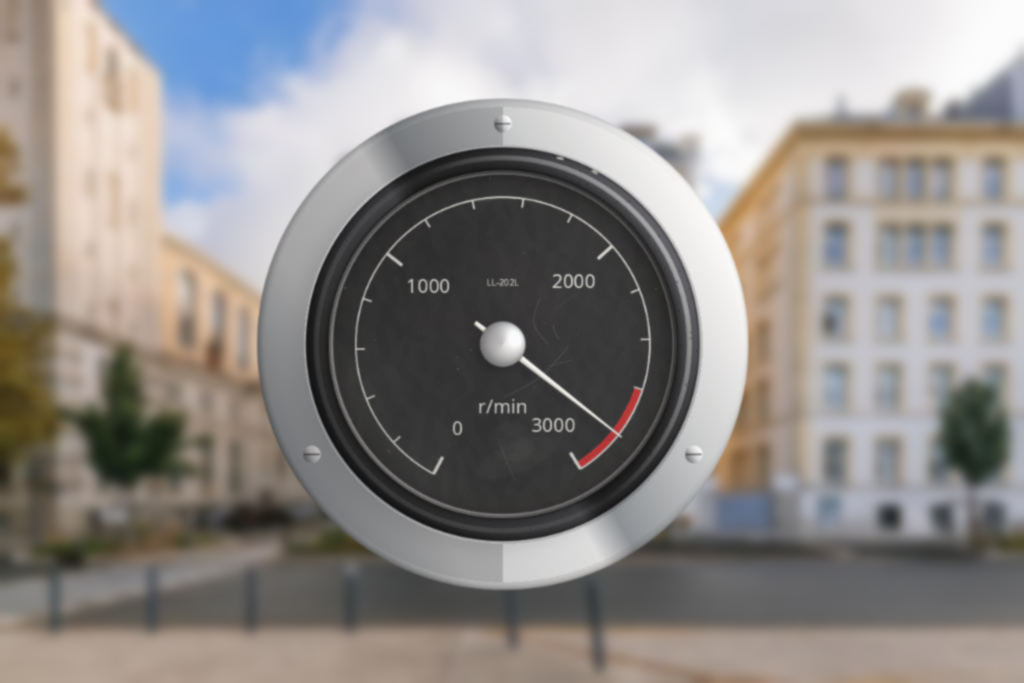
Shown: 2800 rpm
